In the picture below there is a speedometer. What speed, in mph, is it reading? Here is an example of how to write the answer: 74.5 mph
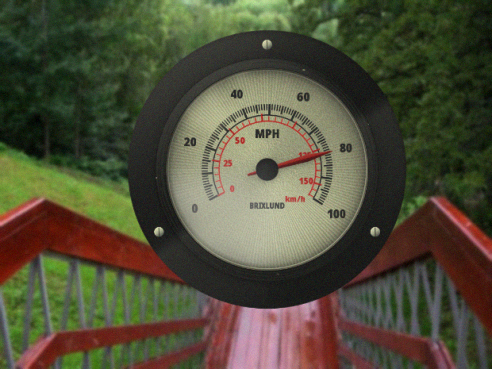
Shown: 80 mph
